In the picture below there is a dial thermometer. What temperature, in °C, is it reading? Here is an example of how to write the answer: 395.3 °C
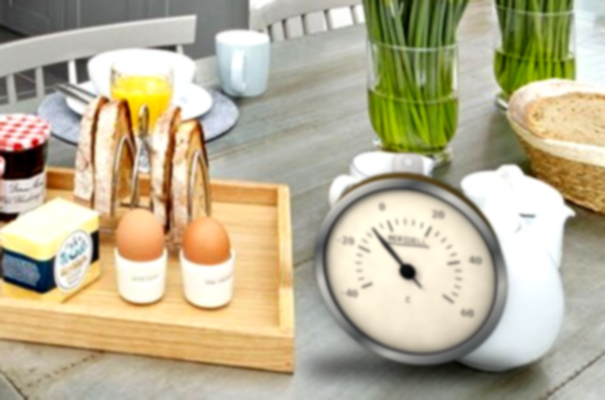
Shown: -8 °C
